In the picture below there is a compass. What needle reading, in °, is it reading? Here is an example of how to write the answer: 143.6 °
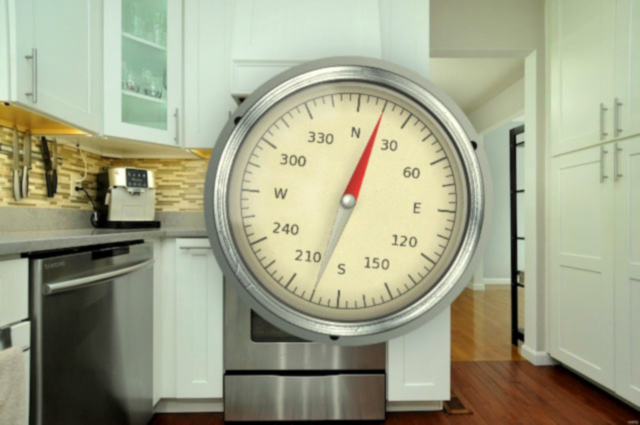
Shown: 15 °
